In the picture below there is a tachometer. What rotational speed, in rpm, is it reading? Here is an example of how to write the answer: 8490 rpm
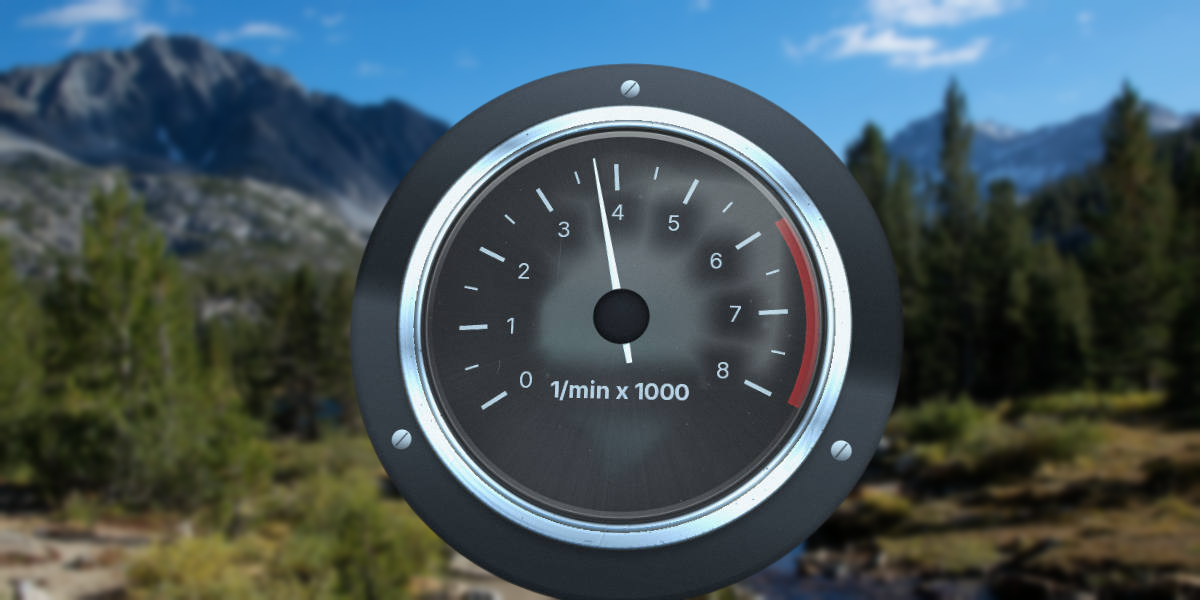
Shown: 3750 rpm
